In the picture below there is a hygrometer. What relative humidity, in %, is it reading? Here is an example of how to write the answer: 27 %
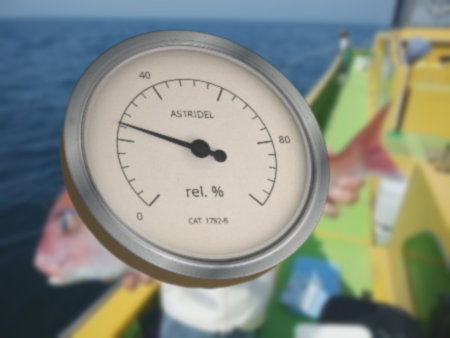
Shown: 24 %
